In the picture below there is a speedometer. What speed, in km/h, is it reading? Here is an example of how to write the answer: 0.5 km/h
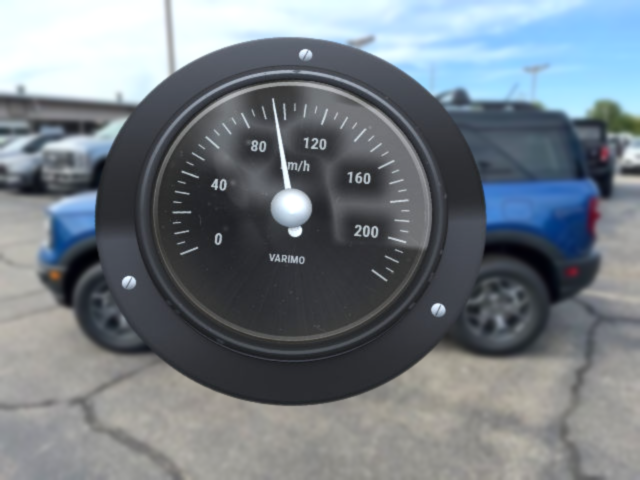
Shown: 95 km/h
